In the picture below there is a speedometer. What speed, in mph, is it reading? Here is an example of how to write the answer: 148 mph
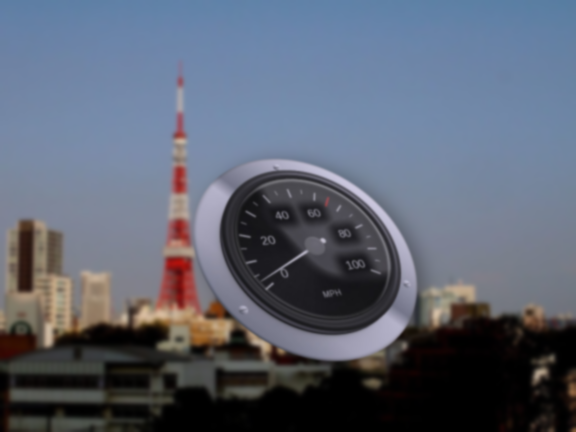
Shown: 2.5 mph
